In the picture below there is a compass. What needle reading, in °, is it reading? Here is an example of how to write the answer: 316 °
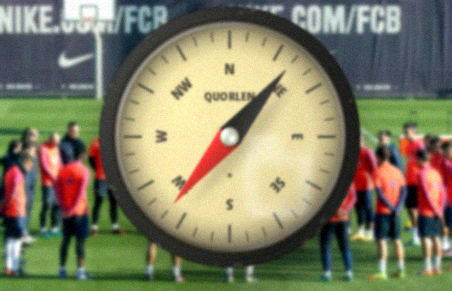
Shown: 220 °
